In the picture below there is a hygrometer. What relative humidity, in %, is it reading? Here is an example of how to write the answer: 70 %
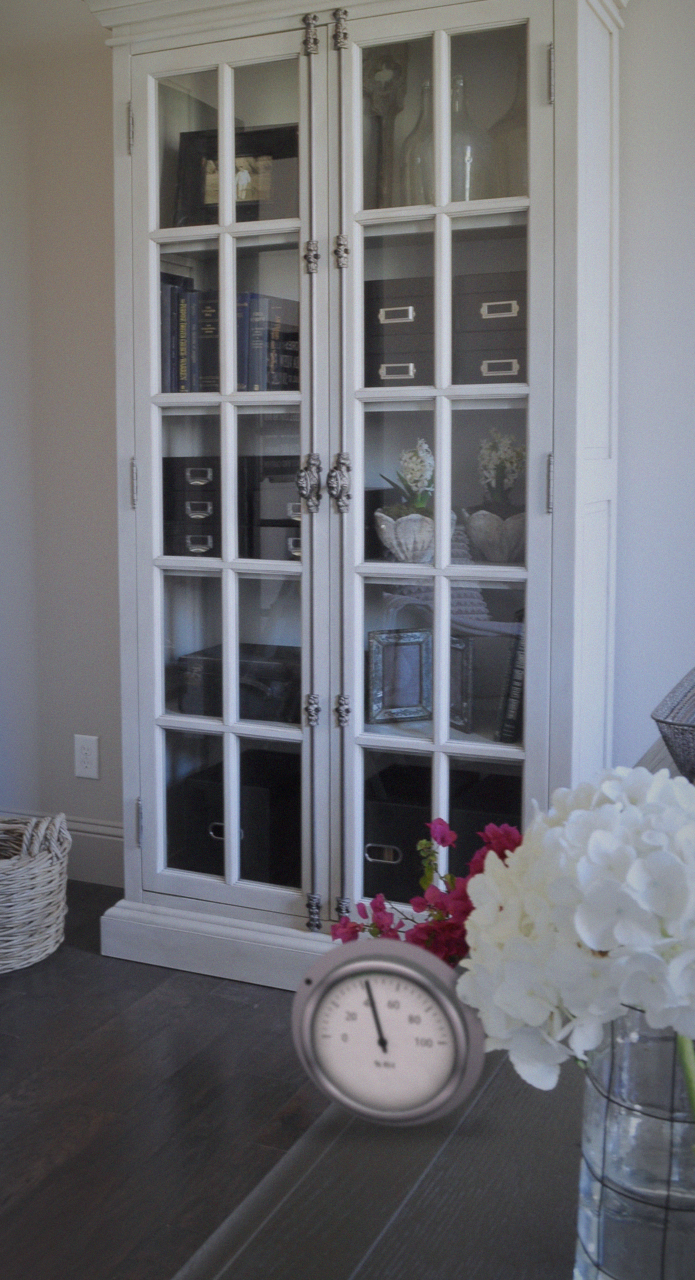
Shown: 44 %
